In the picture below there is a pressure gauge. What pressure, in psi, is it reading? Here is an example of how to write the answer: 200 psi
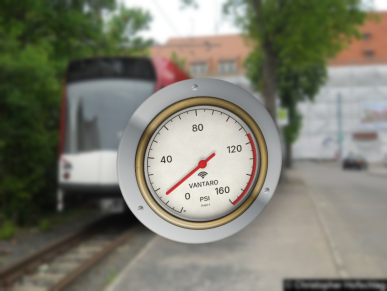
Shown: 15 psi
